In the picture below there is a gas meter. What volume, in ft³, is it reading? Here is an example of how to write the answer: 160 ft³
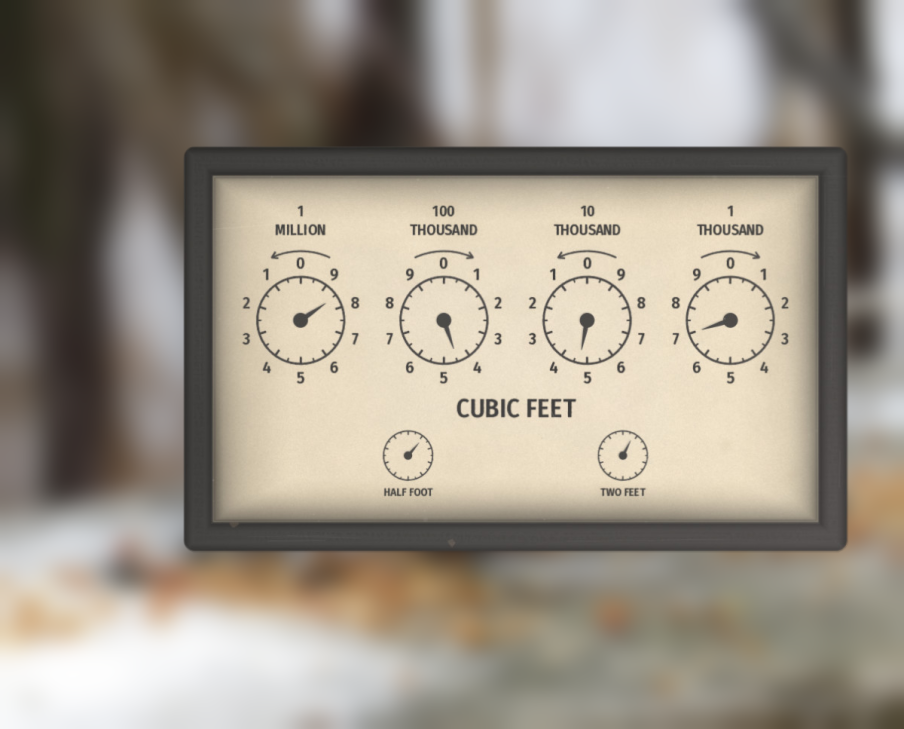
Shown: 844700 ft³
